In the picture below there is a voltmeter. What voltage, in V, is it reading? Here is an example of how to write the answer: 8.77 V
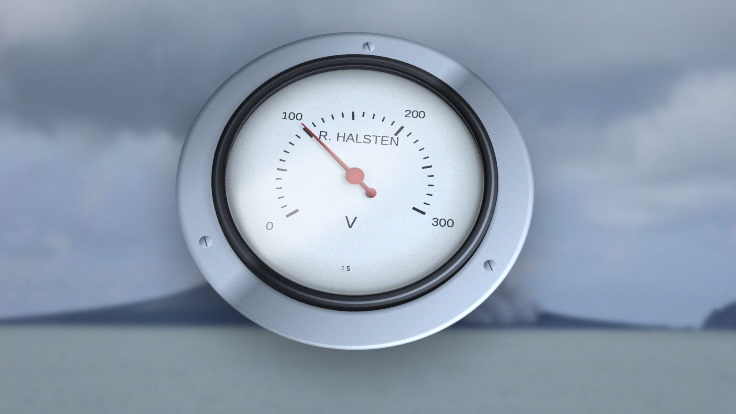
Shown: 100 V
